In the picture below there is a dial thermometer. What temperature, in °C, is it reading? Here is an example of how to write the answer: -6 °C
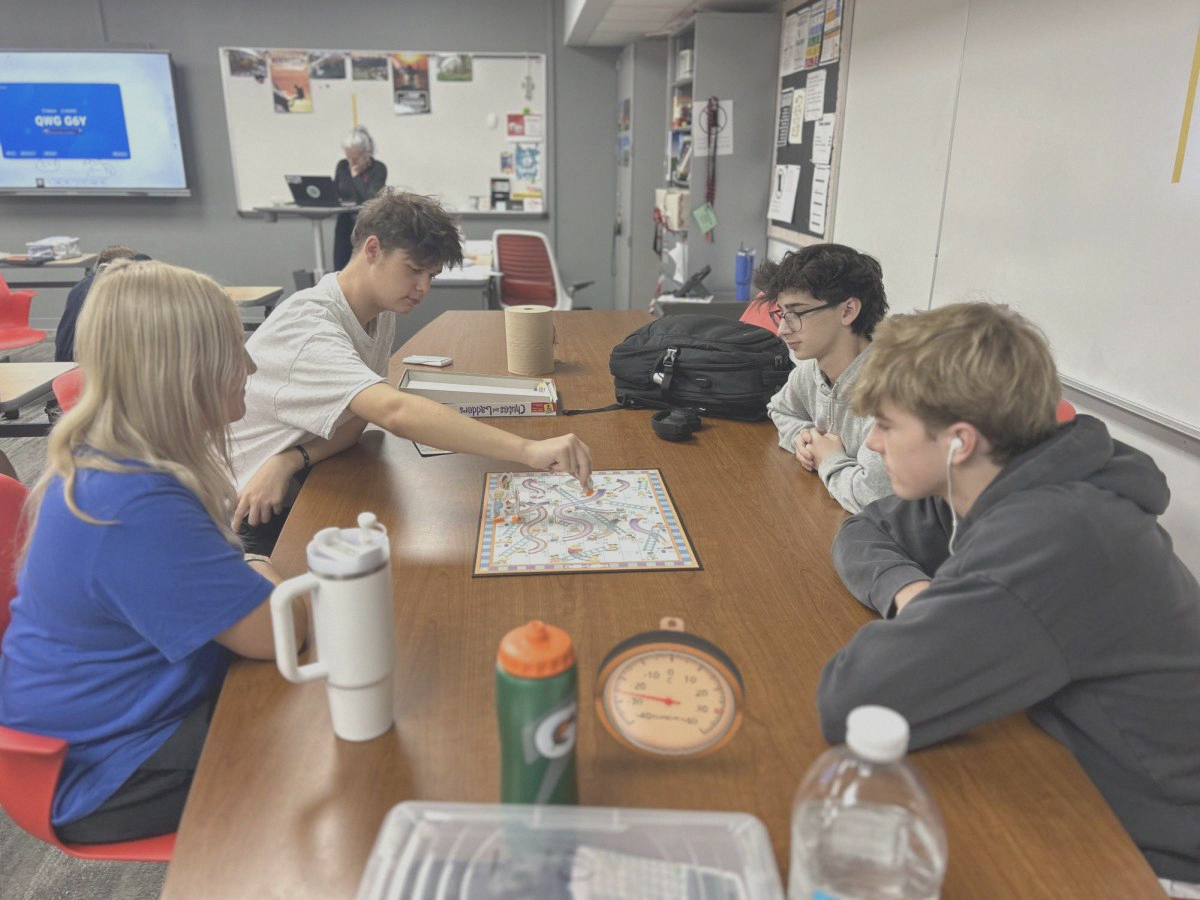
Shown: -25 °C
